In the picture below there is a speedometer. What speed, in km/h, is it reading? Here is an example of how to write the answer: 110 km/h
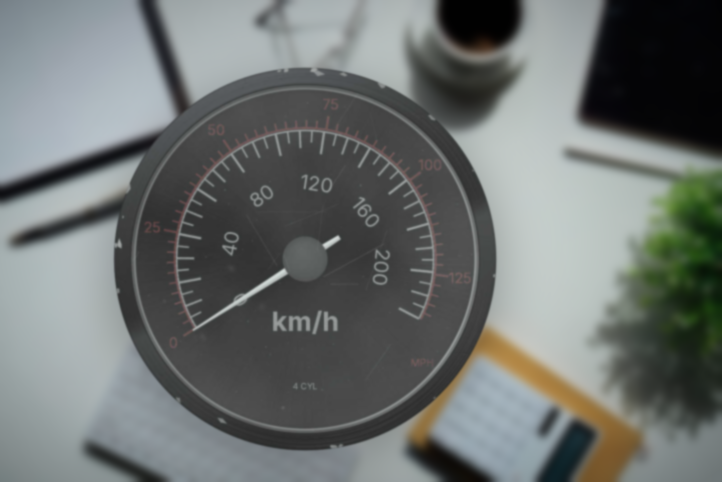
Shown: 0 km/h
